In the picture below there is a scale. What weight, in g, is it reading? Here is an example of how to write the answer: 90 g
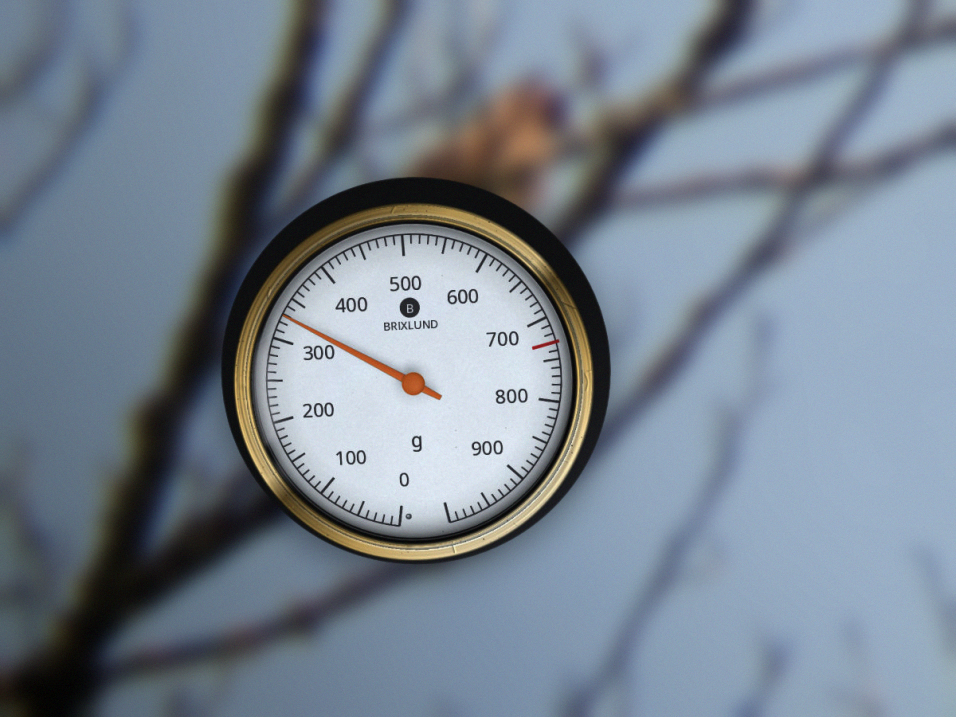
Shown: 330 g
